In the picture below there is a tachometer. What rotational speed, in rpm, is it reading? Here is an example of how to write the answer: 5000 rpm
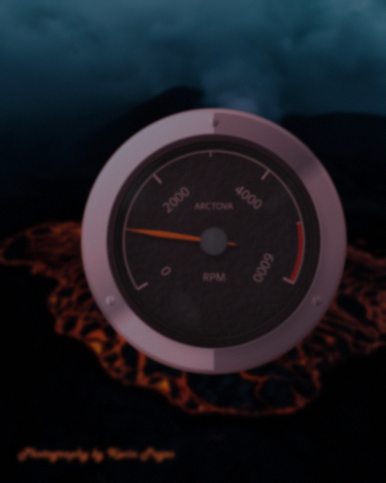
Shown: 1000 rpm
